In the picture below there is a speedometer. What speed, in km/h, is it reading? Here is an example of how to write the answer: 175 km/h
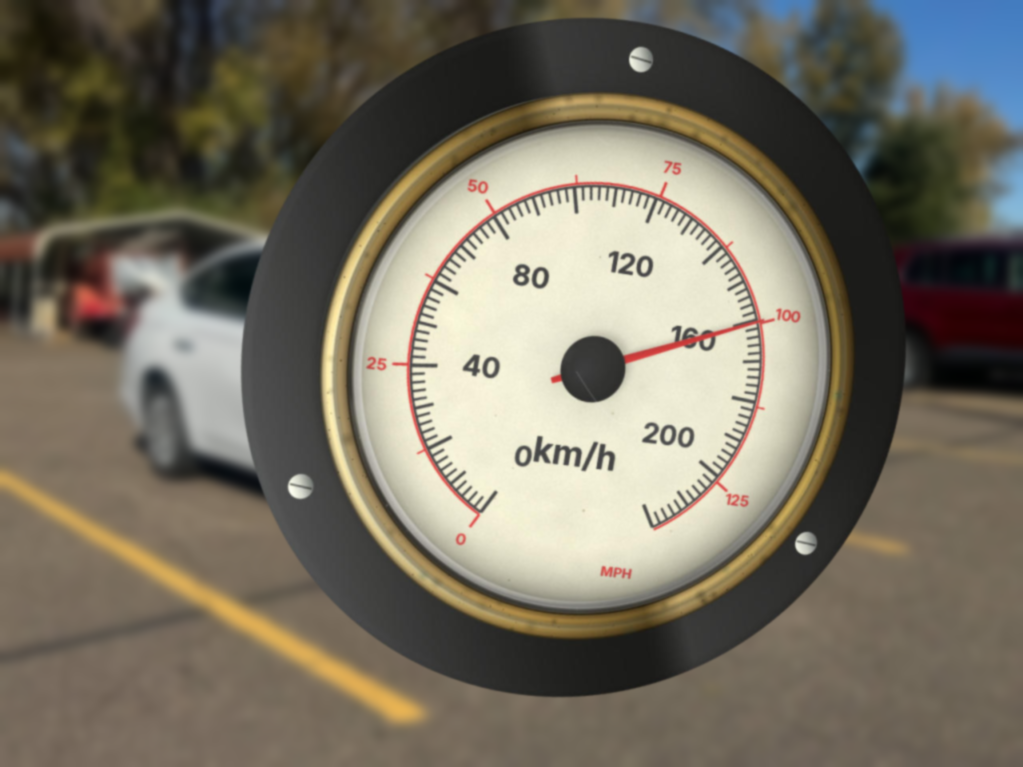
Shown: 160 km/h
